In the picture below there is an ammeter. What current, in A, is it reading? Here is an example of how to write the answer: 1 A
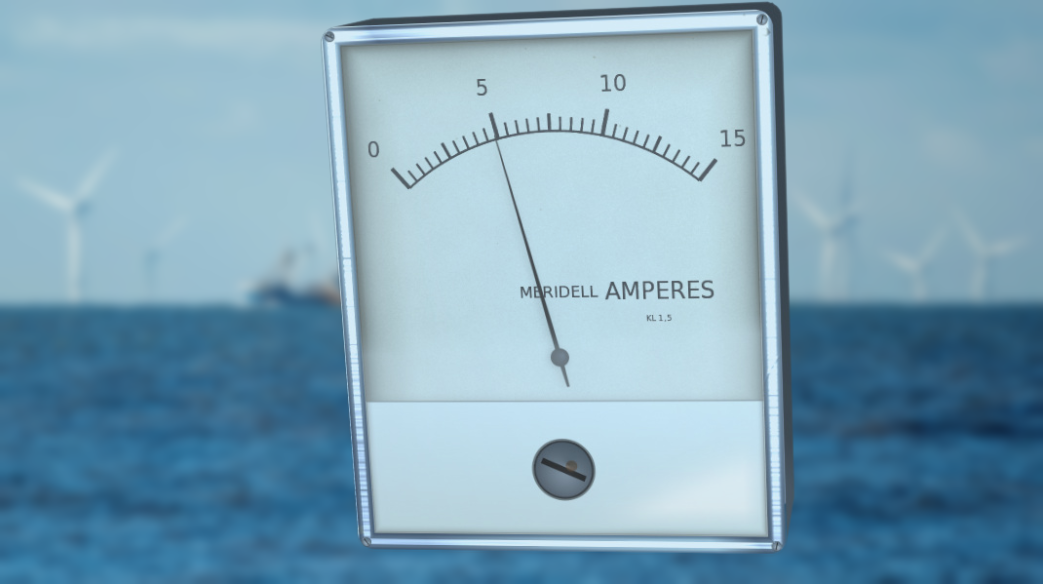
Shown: 5 A
